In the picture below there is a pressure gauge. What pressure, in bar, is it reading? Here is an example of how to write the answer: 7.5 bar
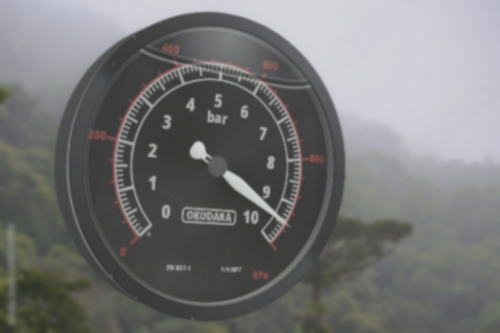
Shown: 9.5 bar
